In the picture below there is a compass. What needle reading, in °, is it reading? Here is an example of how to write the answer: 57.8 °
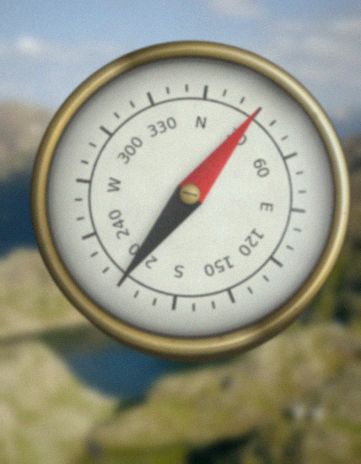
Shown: 30 °
